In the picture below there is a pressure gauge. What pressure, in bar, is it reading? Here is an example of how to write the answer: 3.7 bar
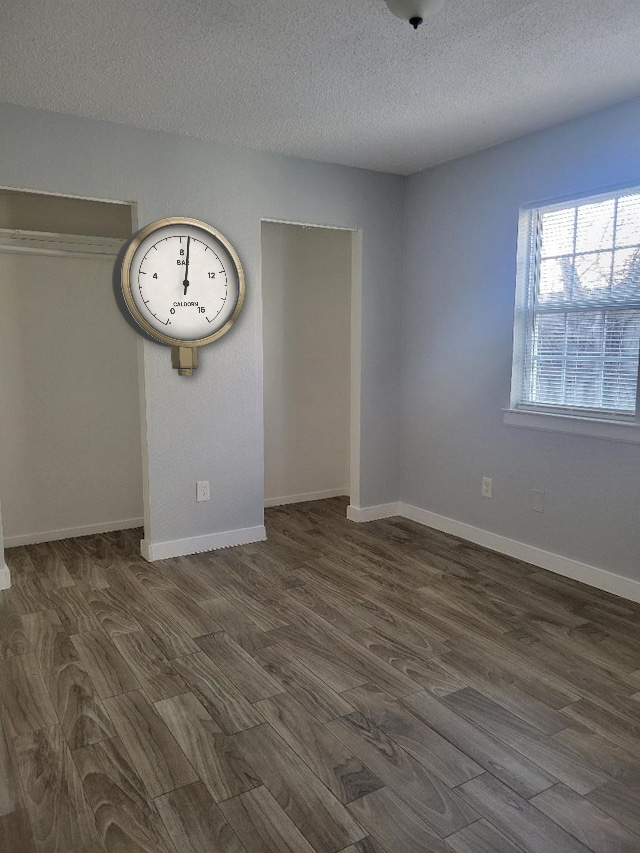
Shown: 8.5 bar
